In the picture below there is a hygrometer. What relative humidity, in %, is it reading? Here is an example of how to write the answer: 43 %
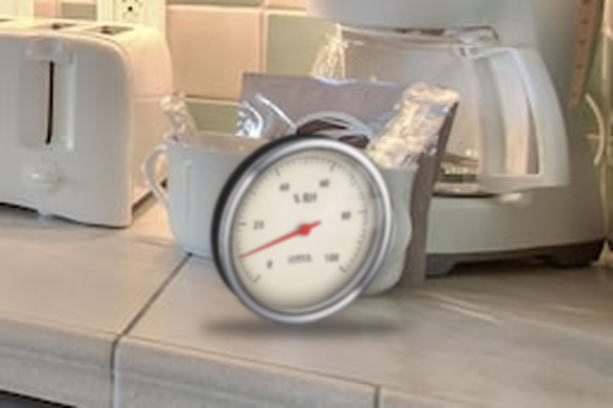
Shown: 10 %
